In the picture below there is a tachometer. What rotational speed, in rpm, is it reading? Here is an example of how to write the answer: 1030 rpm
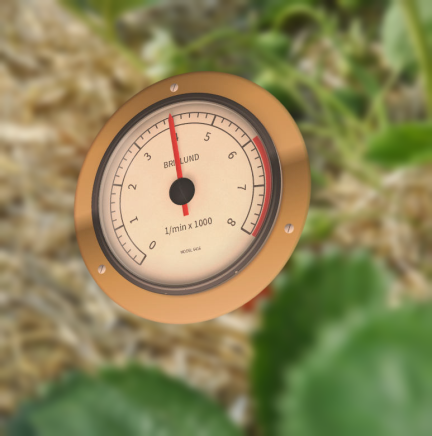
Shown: 4000 rpm
